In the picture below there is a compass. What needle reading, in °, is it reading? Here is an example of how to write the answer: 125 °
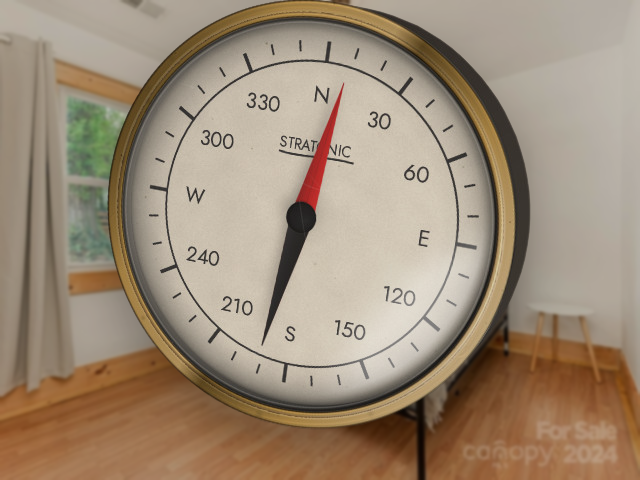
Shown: 10 °
